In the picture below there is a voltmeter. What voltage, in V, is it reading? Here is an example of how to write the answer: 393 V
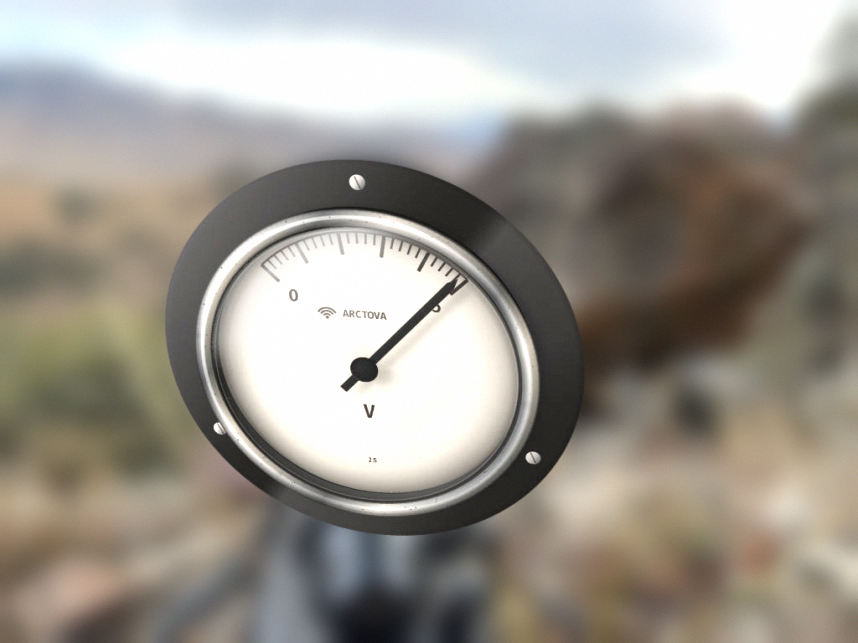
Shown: 4.8 V
